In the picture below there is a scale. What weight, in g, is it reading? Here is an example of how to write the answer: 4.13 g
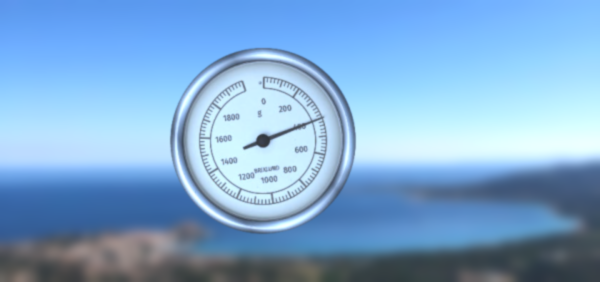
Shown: 400 g
